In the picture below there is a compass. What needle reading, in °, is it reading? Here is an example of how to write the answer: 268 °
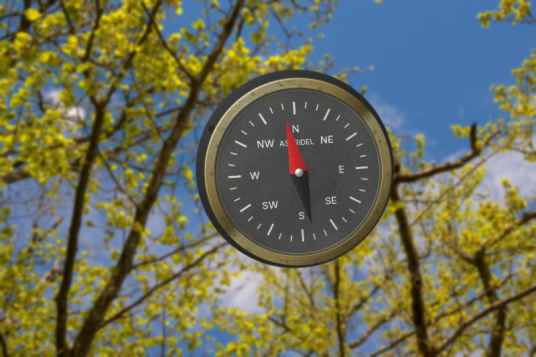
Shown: 350 °
